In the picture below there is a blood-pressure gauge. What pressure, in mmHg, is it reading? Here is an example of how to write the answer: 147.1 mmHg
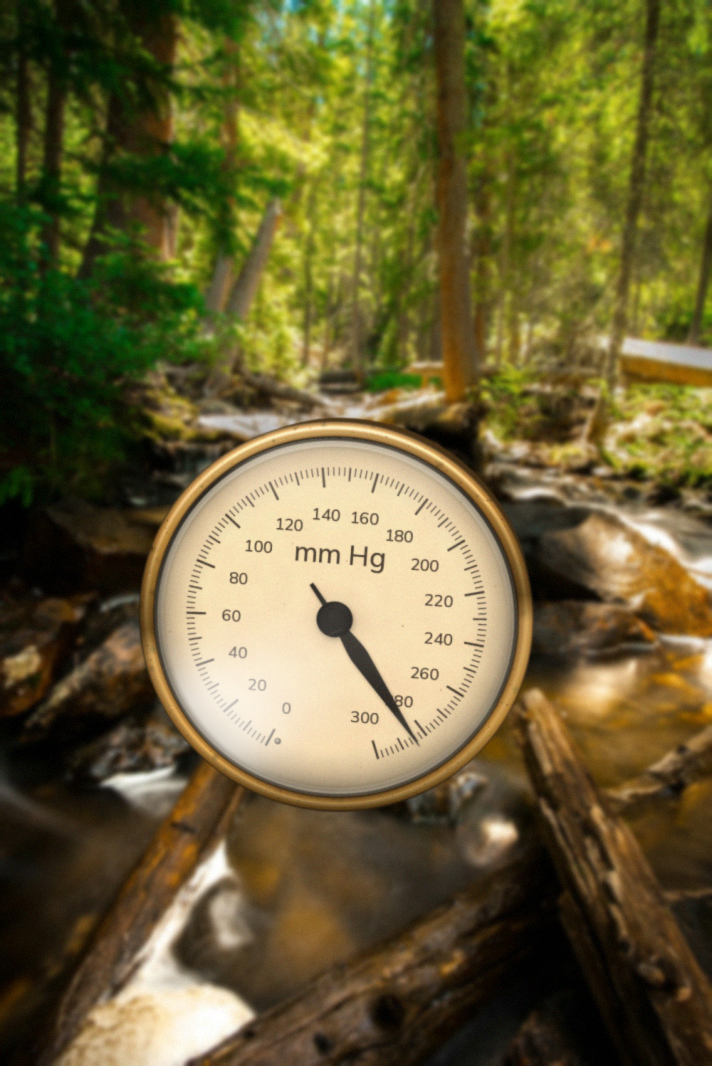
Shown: 284 mmHg
